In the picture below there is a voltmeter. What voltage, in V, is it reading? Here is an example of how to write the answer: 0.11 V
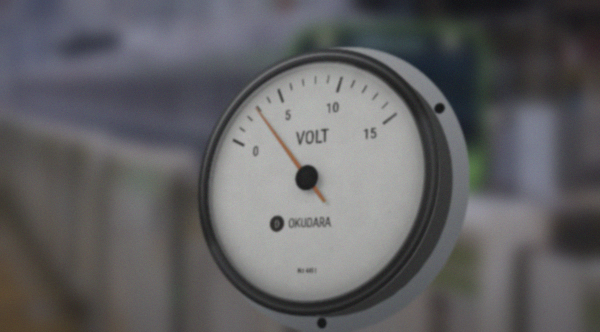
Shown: 3 V
